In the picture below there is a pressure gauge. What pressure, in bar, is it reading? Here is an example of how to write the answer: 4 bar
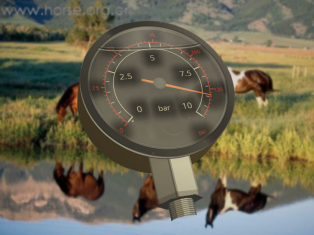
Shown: 9 bar
